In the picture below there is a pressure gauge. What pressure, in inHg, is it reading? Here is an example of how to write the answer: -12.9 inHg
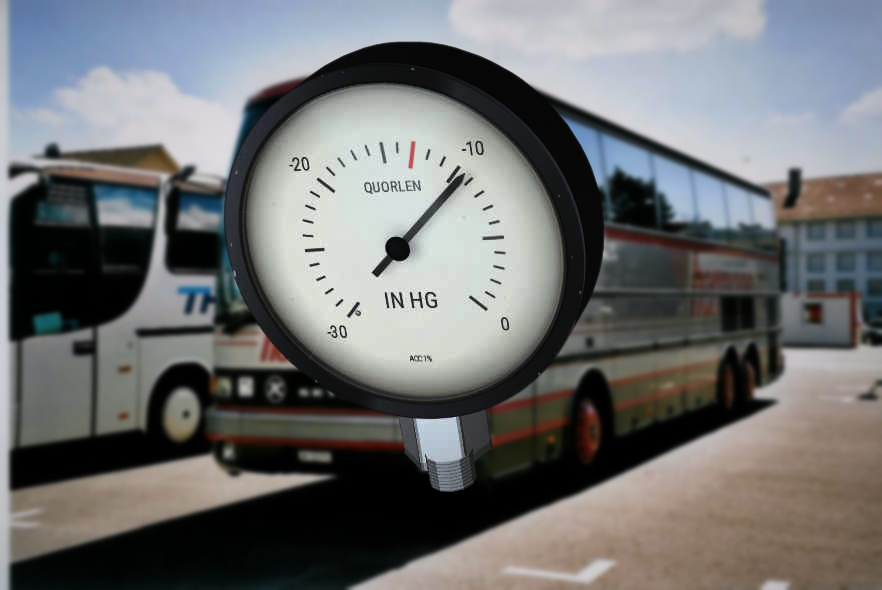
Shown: -9.5 inHg
